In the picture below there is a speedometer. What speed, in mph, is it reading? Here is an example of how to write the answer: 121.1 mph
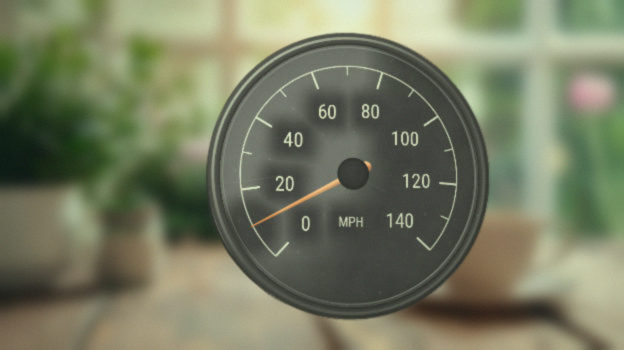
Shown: 10 mph
